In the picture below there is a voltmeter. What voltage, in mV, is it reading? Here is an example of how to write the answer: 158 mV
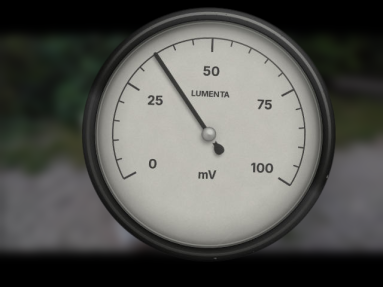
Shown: 35 mV
